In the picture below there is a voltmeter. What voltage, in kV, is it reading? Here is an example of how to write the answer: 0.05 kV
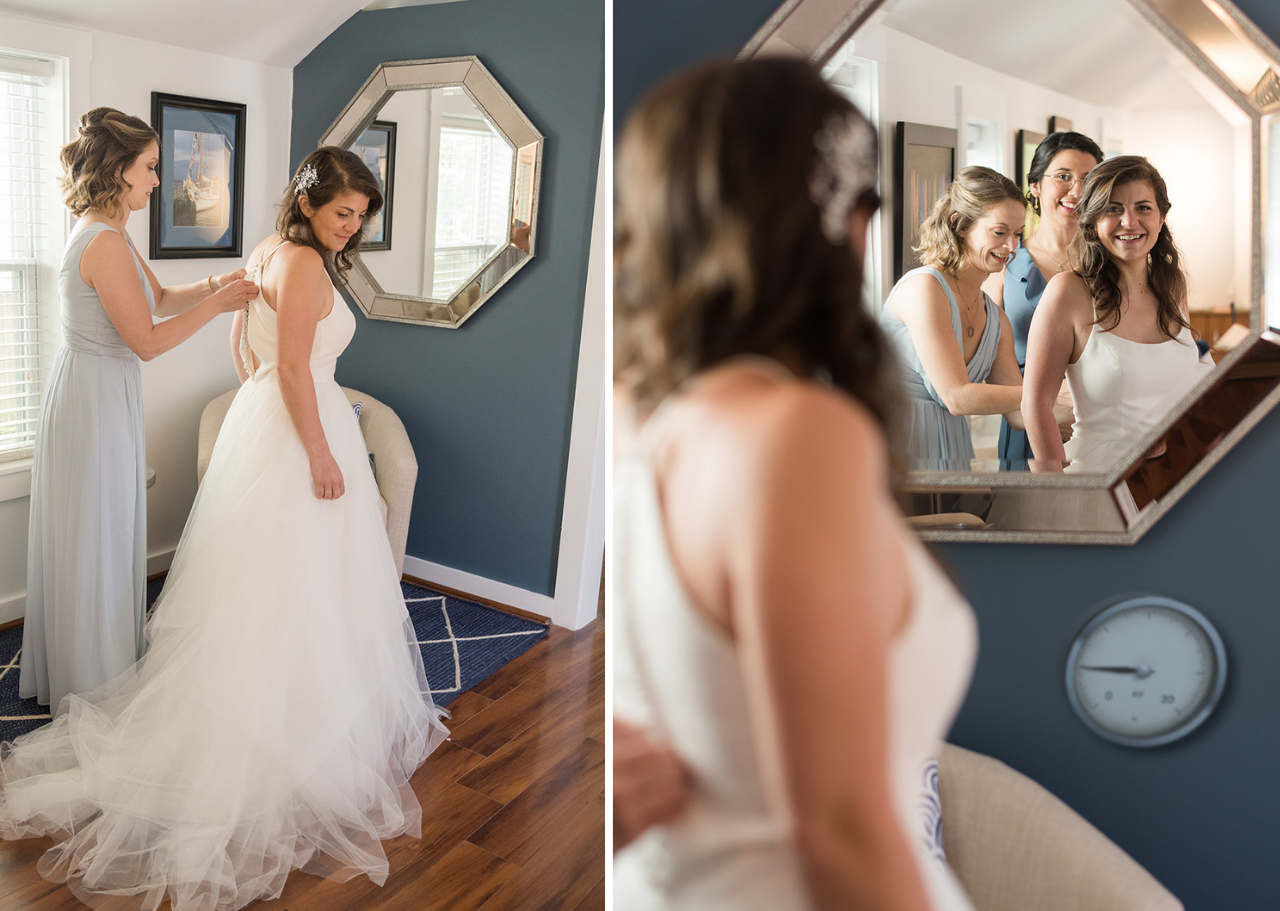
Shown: 5 kV
